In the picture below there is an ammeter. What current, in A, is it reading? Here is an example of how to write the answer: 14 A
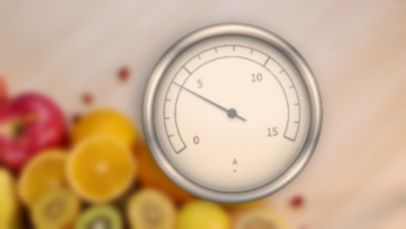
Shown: 4 A
